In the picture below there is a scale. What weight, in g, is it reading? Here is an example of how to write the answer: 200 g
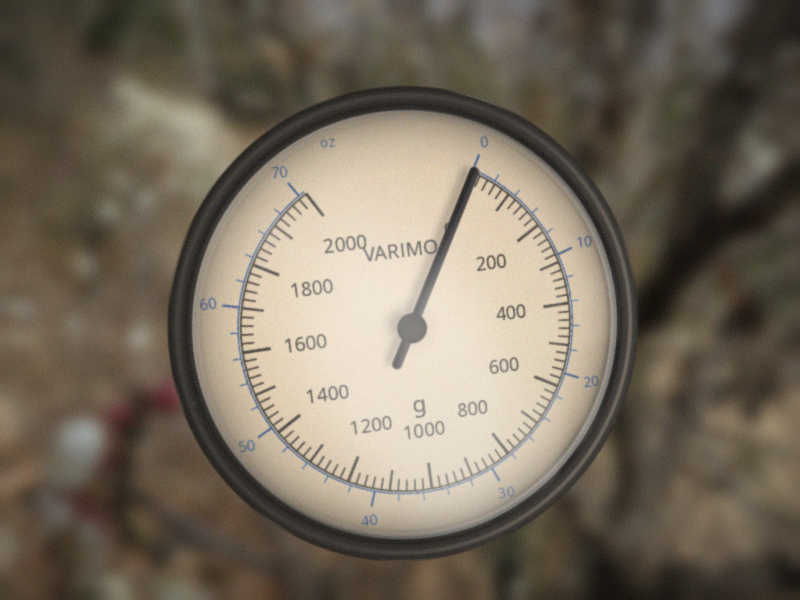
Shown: 0 g
